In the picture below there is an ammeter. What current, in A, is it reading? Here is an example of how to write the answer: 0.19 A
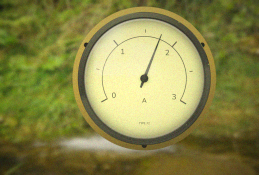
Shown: 1.75 A
